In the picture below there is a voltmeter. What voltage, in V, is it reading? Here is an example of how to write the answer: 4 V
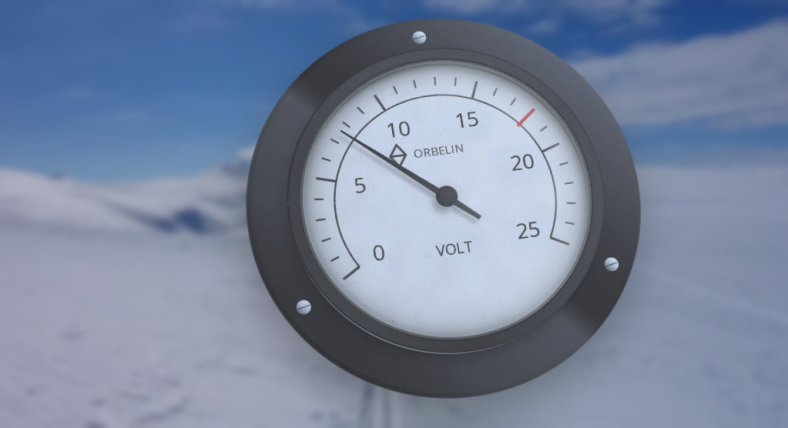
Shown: 7.5 V
